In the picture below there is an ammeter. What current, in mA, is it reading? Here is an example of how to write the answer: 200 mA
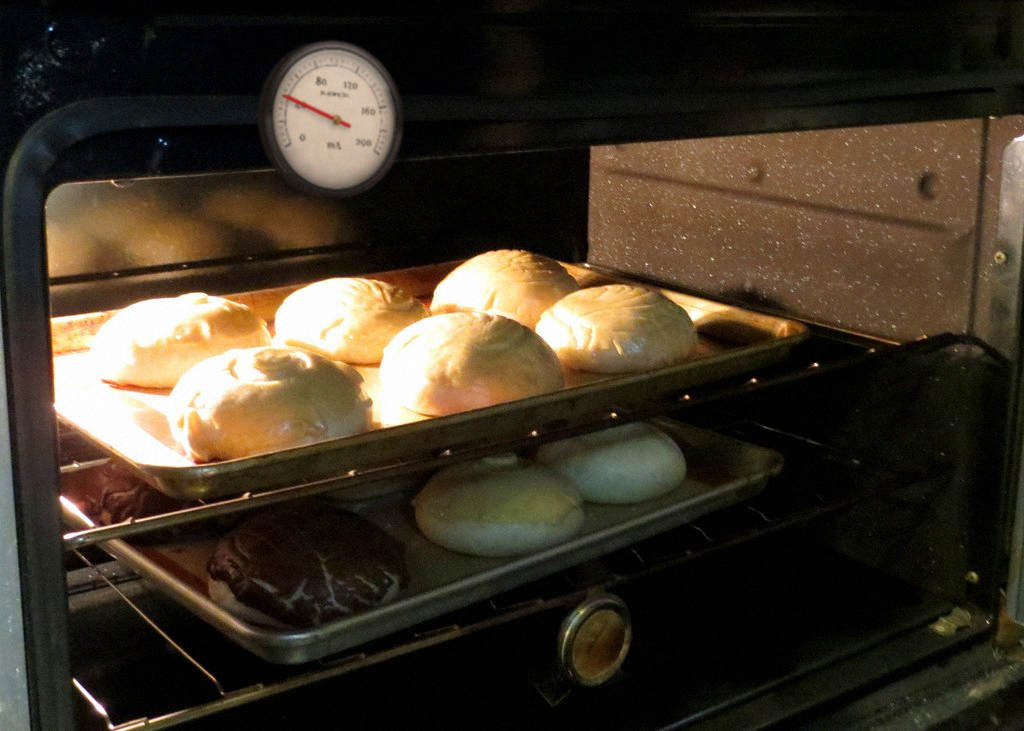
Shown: 40 mA
